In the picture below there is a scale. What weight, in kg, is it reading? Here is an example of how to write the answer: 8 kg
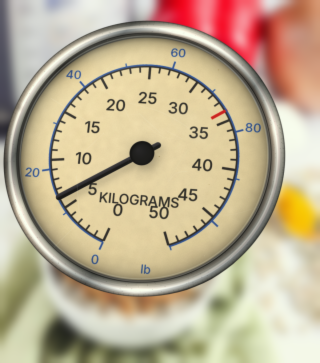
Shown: 6 kg
